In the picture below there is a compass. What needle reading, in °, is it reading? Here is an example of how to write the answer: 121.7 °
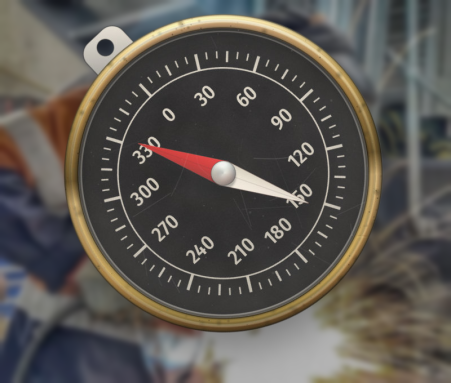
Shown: 332.5 °
